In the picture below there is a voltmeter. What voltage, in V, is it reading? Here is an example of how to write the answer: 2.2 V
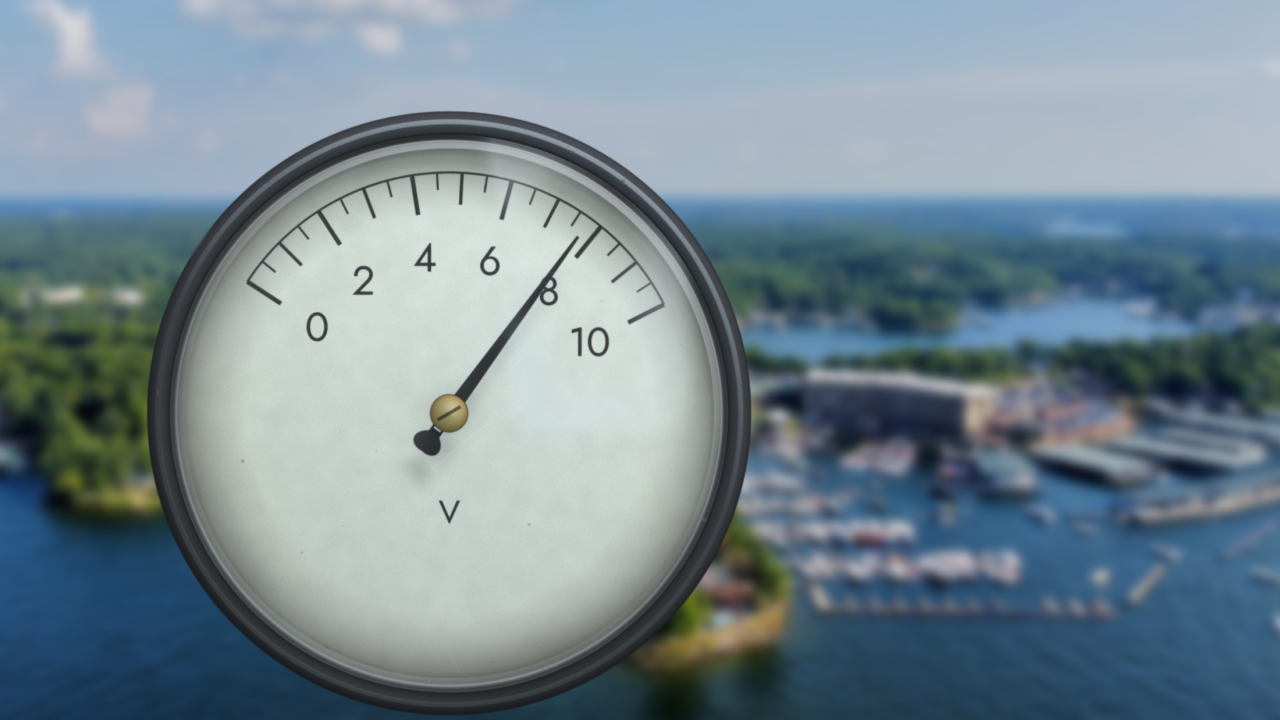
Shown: 7.75 V
